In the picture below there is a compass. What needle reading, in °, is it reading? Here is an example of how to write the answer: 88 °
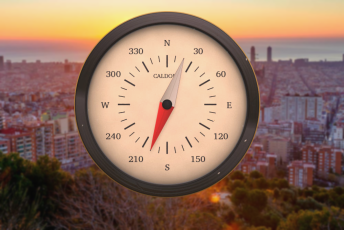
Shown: 200 °
